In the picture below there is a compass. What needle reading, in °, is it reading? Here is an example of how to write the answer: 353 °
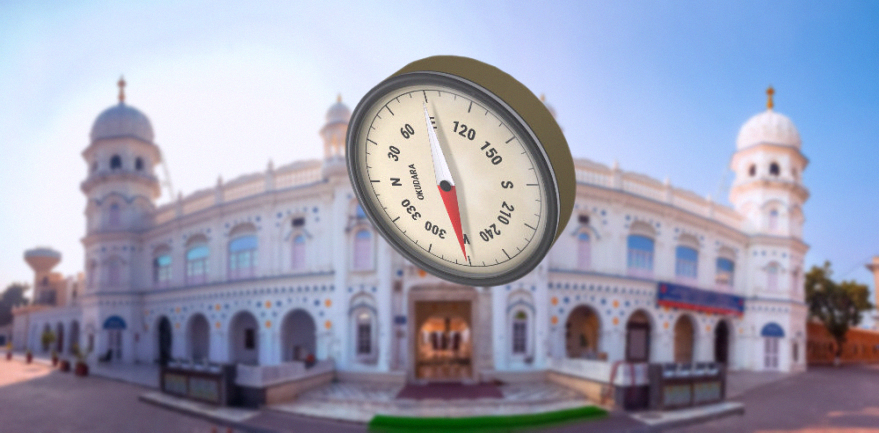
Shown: 270 °
